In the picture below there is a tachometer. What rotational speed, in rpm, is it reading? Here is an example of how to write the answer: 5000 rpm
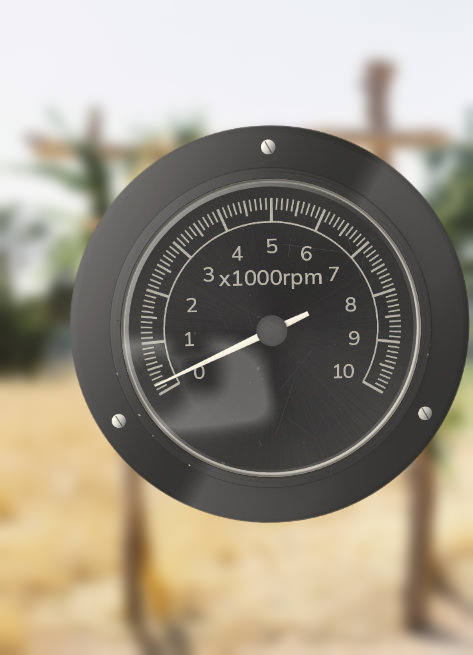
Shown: 200 rpm
